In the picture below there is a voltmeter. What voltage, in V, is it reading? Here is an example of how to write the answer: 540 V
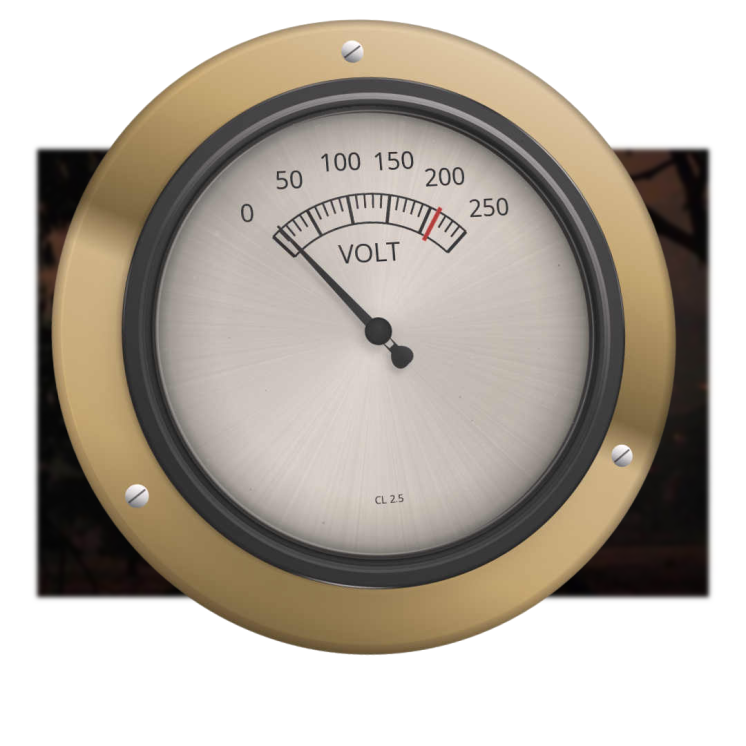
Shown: 10 V
